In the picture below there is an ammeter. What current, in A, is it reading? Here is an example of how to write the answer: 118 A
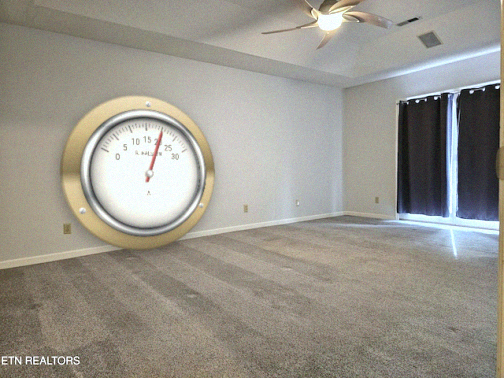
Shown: 20 A
